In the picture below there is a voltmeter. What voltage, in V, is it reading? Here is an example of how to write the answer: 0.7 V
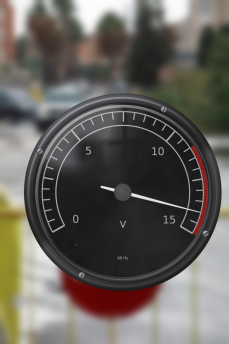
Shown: 14 V
